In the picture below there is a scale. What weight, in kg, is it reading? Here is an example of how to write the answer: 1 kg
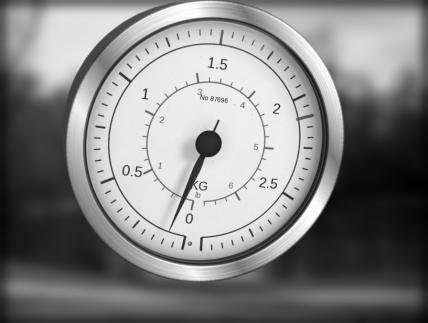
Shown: 0.1 kg
